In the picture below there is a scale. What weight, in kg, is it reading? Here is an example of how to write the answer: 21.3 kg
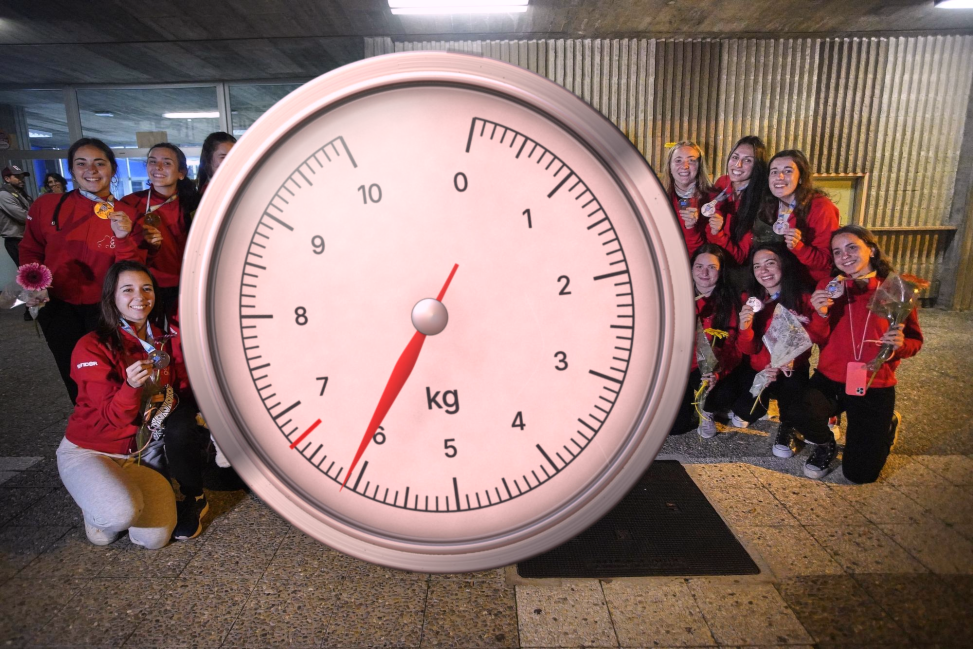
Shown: 6.1 kg
